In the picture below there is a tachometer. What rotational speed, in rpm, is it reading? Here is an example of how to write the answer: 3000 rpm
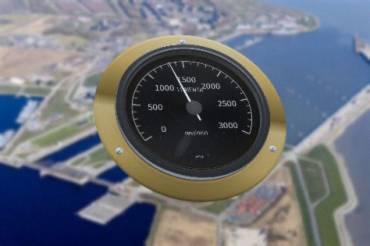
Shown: 1300 rpm
